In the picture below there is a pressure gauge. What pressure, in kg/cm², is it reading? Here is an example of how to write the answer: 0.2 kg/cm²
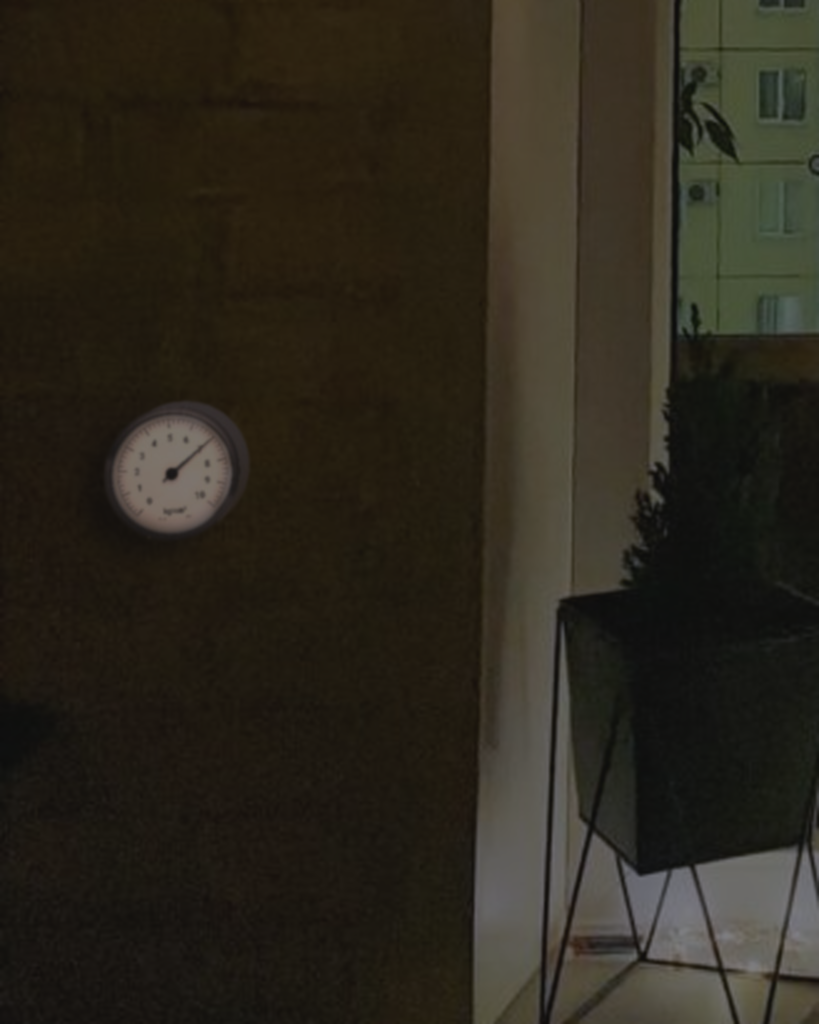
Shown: 7 kg/cm²
